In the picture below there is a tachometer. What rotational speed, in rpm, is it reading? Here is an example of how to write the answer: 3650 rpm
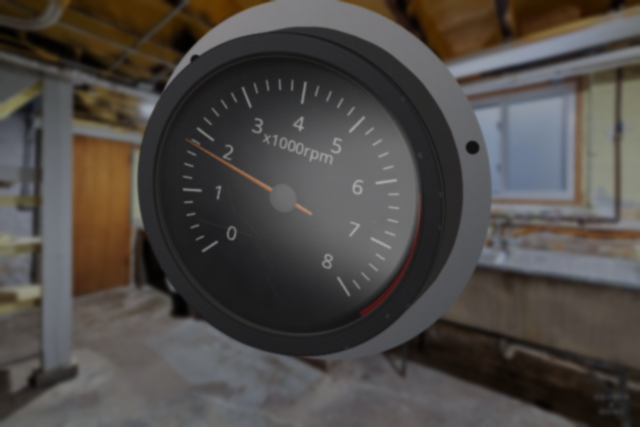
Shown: 1800 rpm
